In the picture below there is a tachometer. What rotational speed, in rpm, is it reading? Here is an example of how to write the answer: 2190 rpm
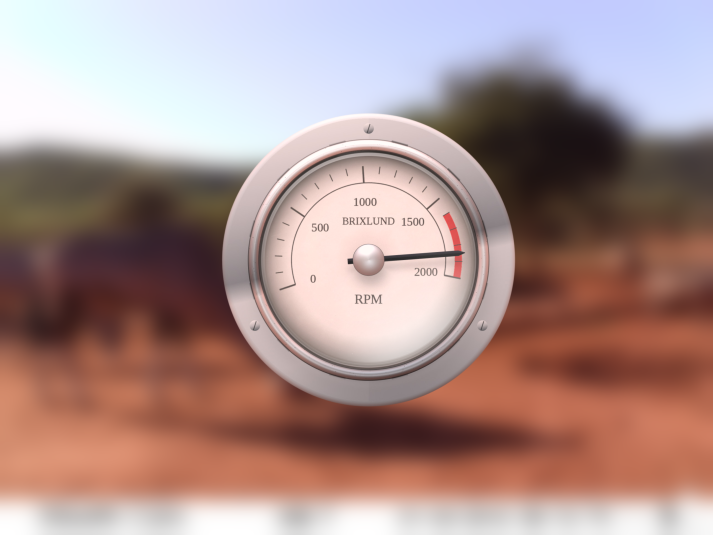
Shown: 1850 rpm
